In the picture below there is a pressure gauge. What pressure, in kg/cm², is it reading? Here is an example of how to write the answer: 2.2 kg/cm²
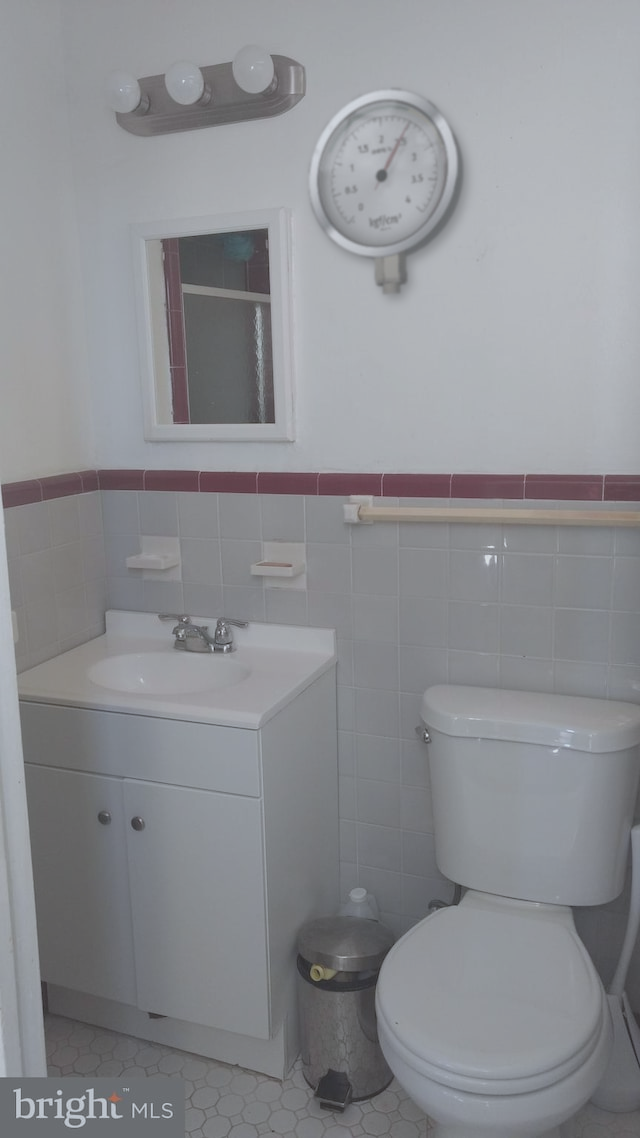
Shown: 2.5 kg/cm²
